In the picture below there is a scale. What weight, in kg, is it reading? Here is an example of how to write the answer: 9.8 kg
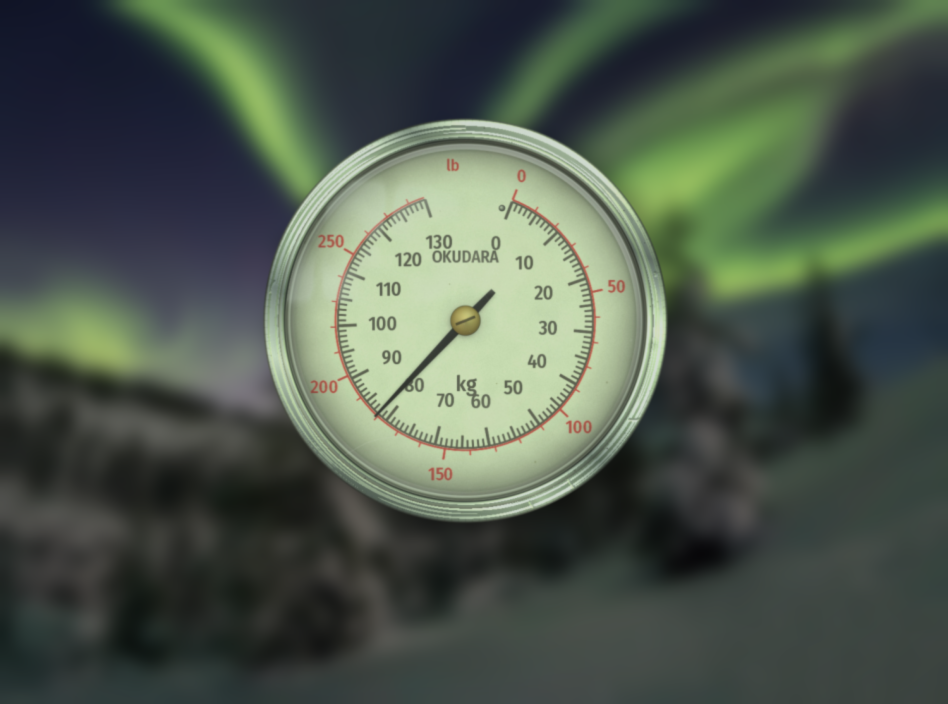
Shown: 82 kg
